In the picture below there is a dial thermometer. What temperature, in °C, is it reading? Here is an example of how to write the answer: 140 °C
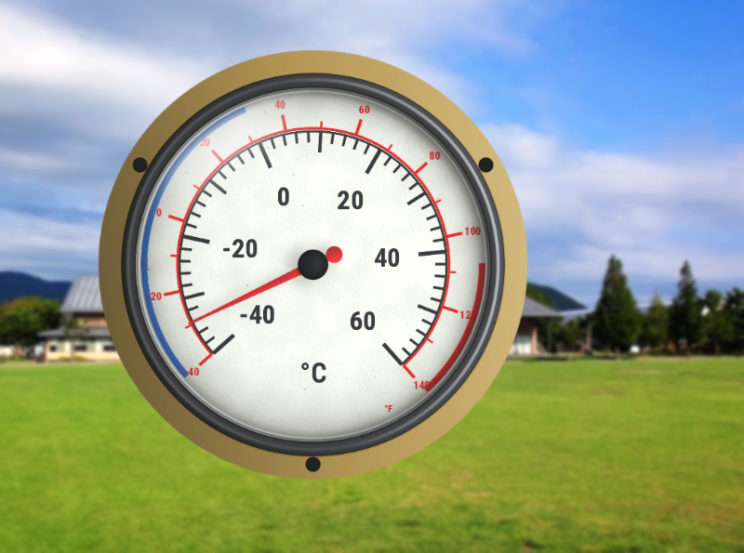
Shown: -34 °C
